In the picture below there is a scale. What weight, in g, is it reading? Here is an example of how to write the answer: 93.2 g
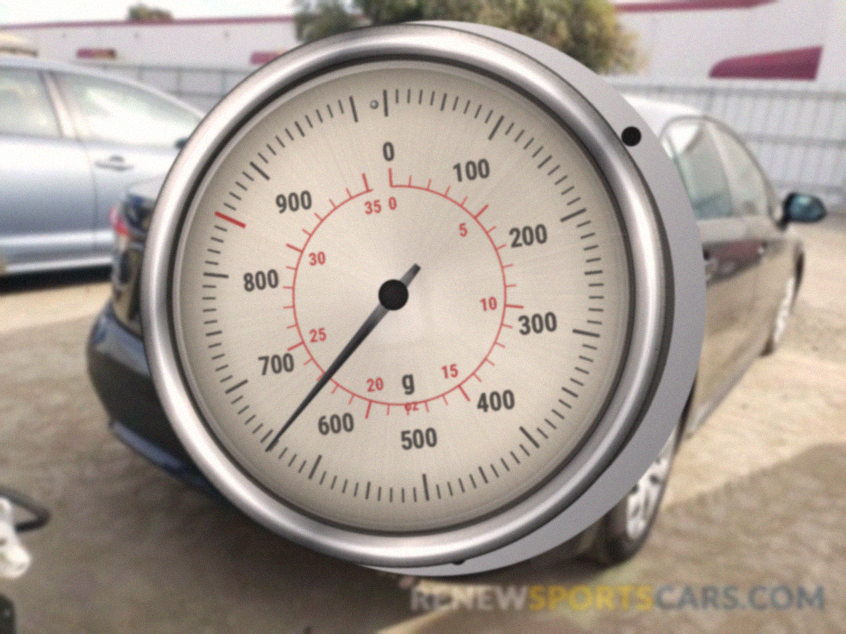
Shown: 640 g
